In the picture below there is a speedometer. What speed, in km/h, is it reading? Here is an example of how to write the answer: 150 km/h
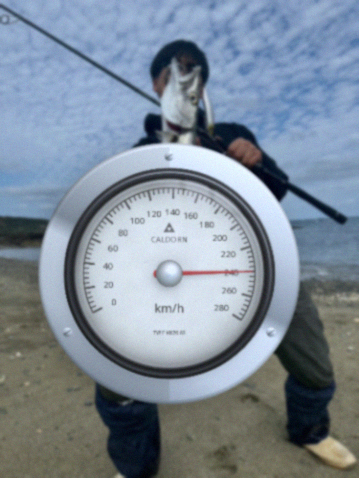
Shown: 240 km/h
